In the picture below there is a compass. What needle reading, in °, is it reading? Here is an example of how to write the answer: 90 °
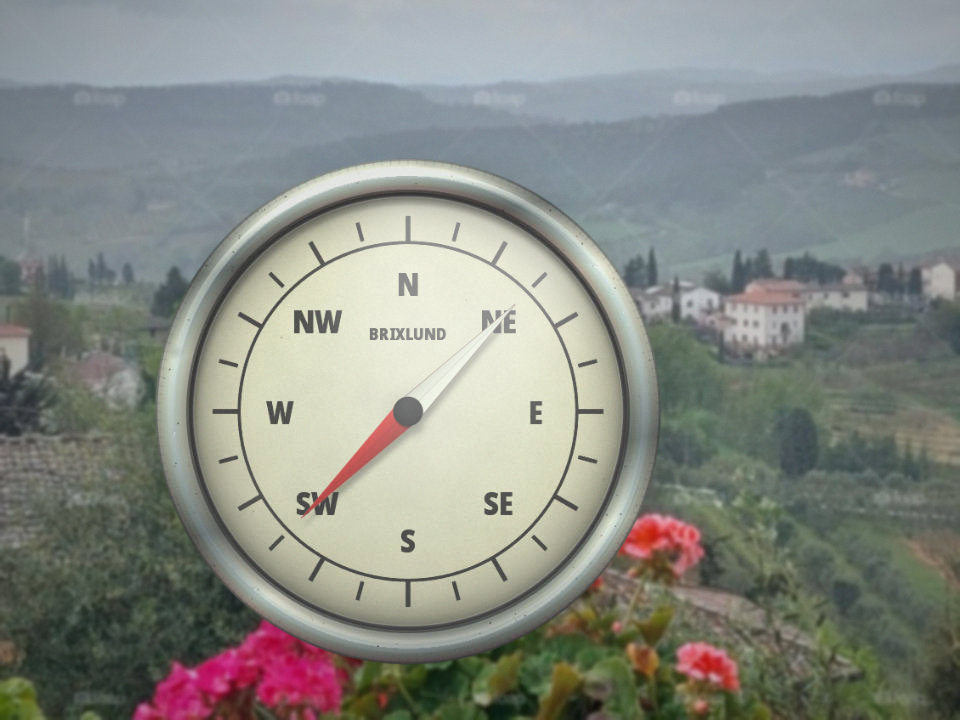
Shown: 225 °
